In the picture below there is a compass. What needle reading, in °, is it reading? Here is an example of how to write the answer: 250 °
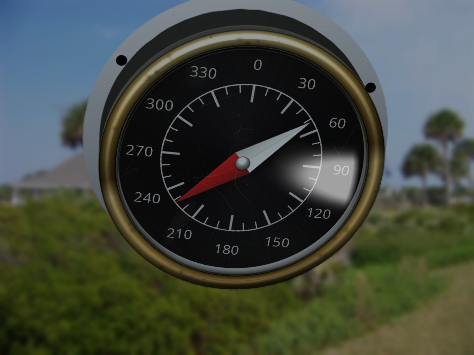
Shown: 230 °
